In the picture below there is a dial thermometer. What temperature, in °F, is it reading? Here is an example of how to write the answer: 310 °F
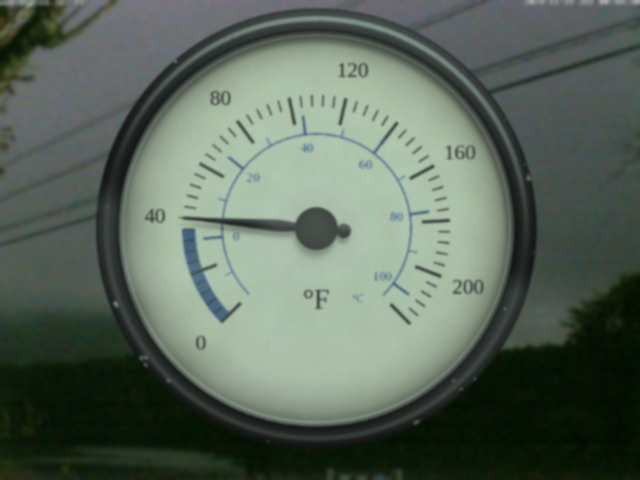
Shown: 40 °F
